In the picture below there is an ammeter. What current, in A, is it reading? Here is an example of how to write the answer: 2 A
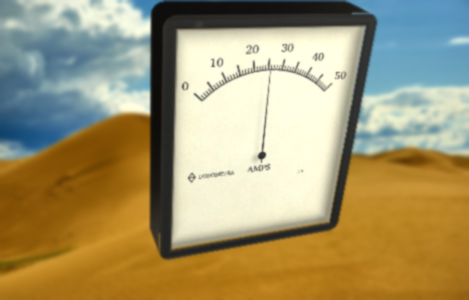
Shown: 25 A
